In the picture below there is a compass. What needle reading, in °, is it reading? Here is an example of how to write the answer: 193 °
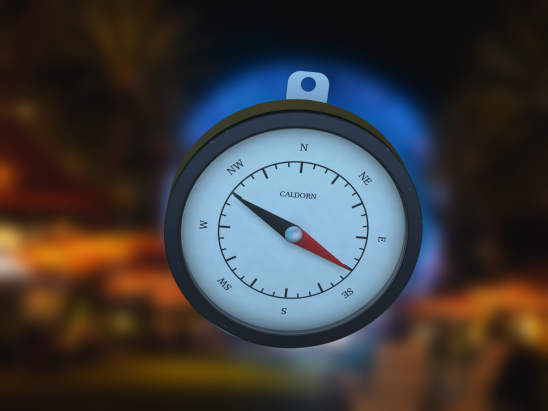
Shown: 120 °
